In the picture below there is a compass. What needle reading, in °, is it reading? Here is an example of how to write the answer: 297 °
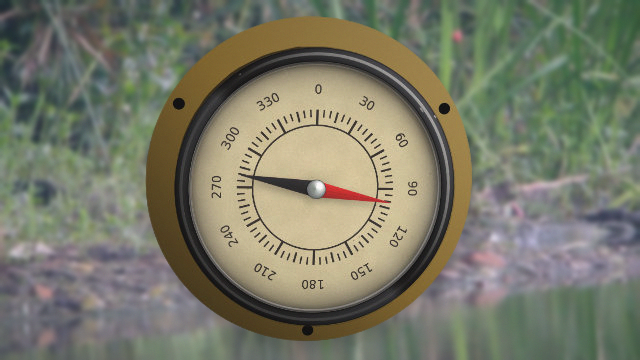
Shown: 100 °
